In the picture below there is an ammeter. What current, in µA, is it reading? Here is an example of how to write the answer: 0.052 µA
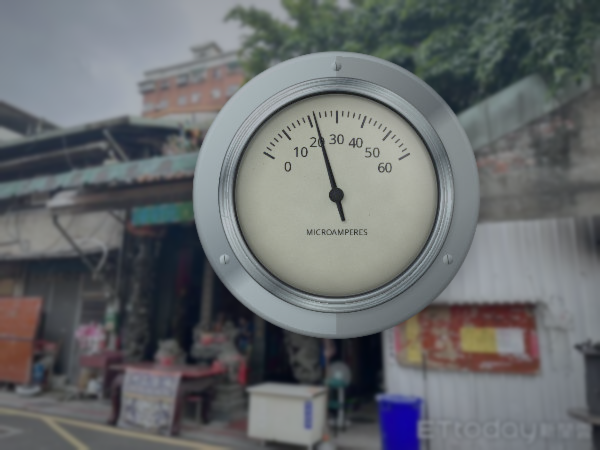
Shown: 22 µA
